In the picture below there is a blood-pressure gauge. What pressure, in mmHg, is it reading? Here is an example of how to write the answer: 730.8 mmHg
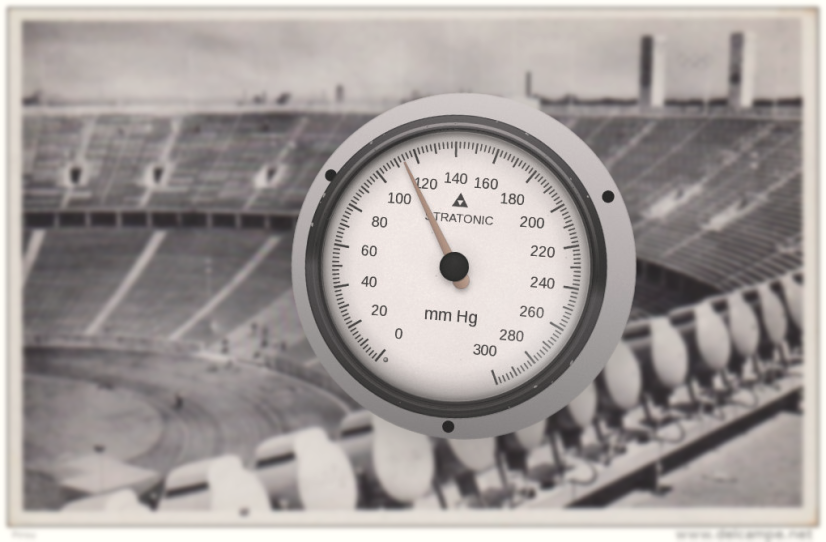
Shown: 114 mmHg
